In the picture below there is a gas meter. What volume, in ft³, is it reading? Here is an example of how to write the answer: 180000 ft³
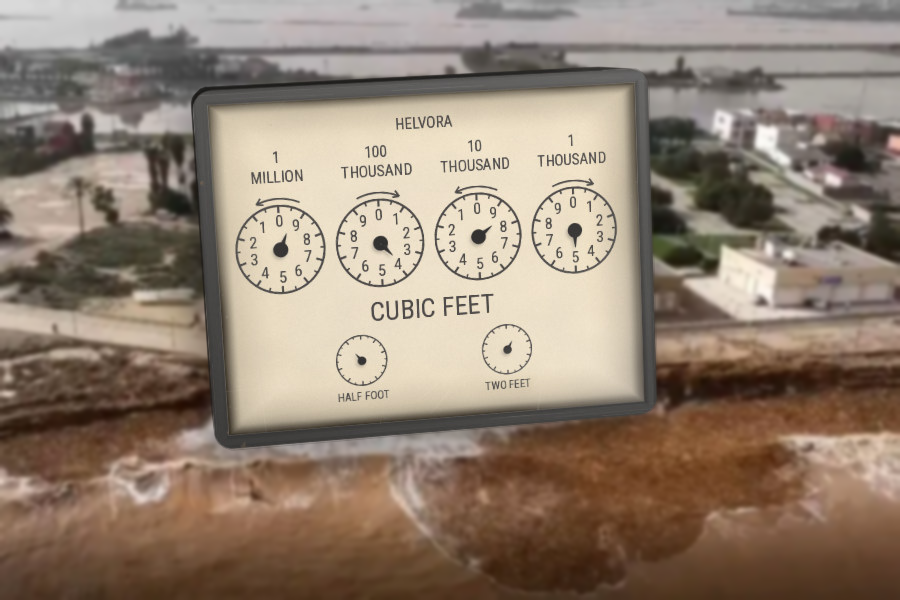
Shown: 938500 ft³
